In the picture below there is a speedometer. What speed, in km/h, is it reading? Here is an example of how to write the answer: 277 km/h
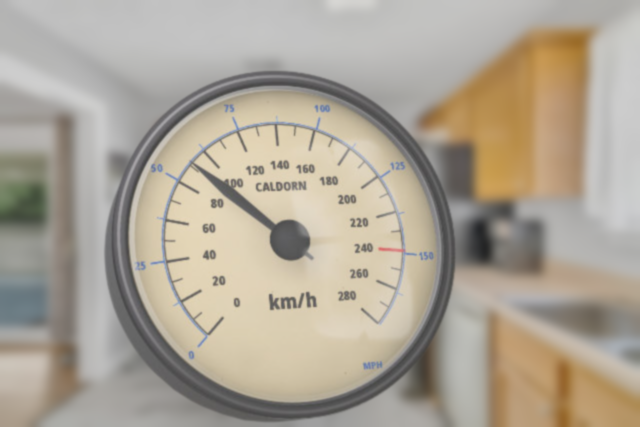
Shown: 90 km/h
